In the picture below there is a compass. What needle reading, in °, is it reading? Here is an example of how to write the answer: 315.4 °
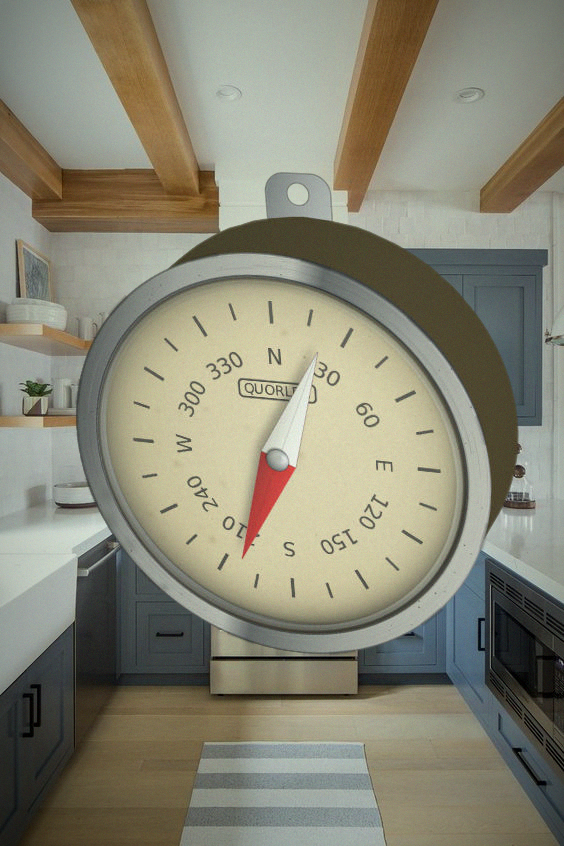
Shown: 202.5 °
